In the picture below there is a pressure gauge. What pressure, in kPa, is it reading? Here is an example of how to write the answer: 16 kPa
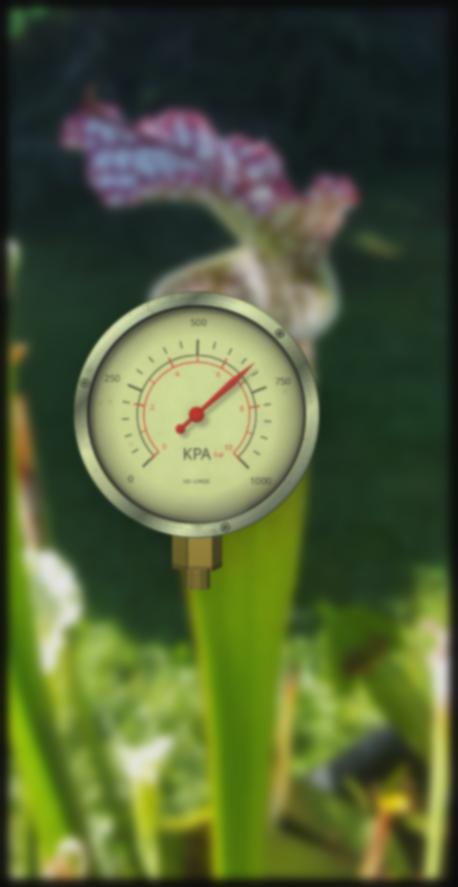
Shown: 675 kPa
